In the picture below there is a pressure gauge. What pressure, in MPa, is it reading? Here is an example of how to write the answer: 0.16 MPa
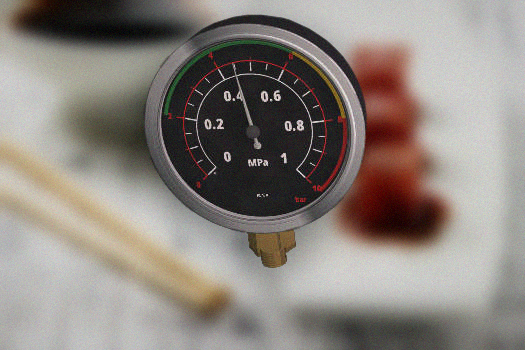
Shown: 0.45 MPa
